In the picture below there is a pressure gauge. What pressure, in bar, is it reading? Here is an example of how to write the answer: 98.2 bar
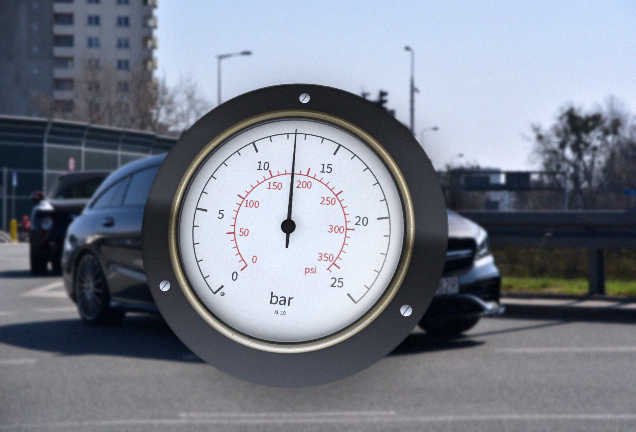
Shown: 12.5 bar
